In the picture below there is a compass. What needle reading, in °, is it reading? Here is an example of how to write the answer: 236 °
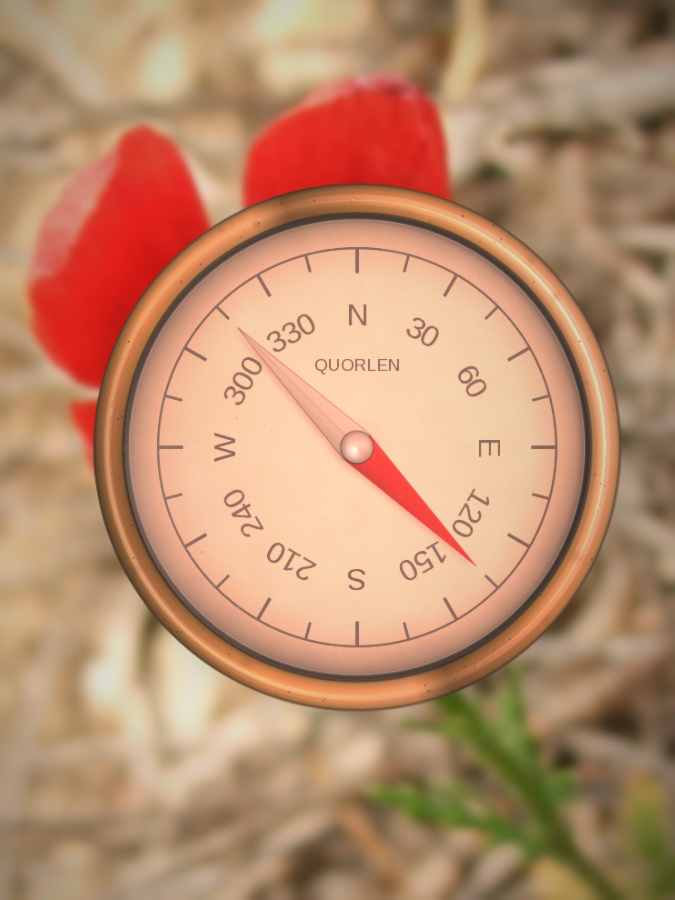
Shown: 135 °
